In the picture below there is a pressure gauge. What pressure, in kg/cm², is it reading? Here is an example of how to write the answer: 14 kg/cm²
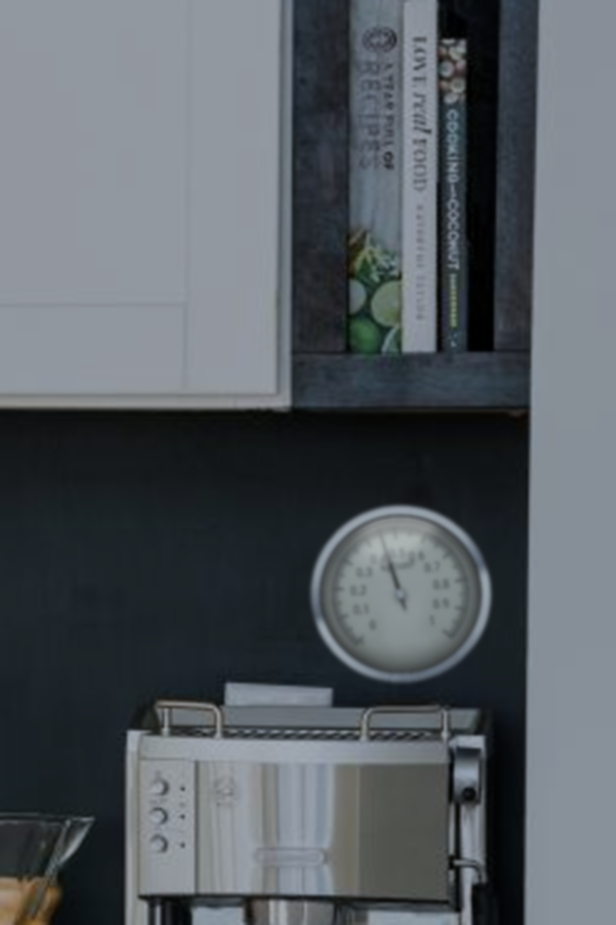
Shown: 0.45 kg/cm²
